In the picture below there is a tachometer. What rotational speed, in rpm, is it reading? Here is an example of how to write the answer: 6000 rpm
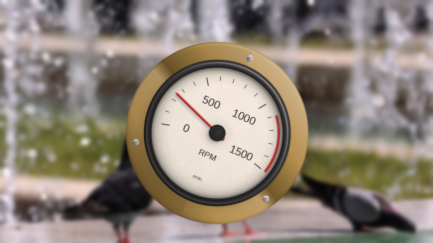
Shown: 250 rpm
